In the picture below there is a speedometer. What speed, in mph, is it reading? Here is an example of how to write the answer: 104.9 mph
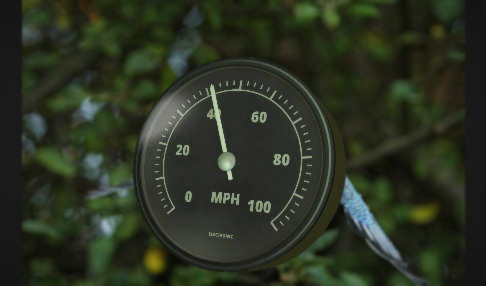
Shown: 42 mph
